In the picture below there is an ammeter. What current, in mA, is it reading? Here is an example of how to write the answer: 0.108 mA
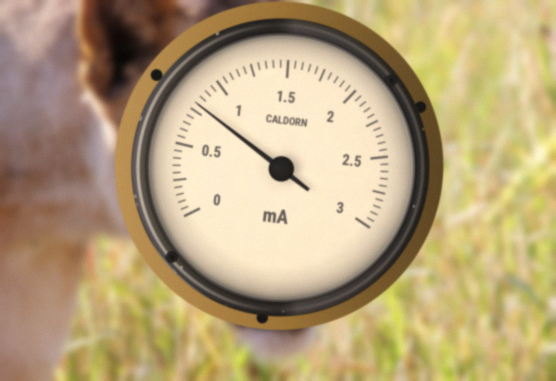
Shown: 0.8 mA
